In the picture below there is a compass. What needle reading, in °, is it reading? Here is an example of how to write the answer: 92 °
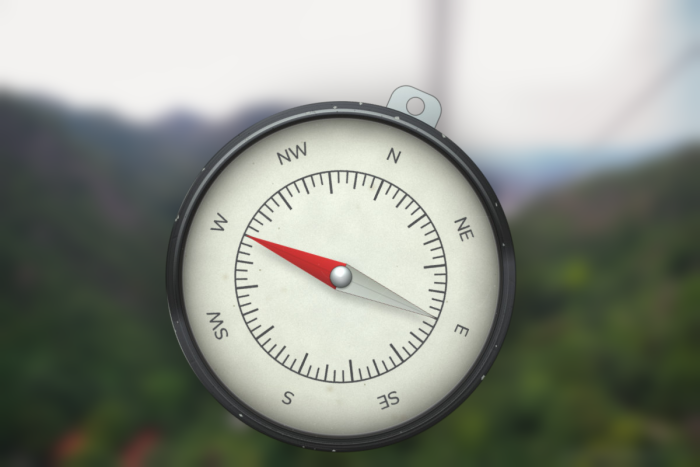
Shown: 270 °
